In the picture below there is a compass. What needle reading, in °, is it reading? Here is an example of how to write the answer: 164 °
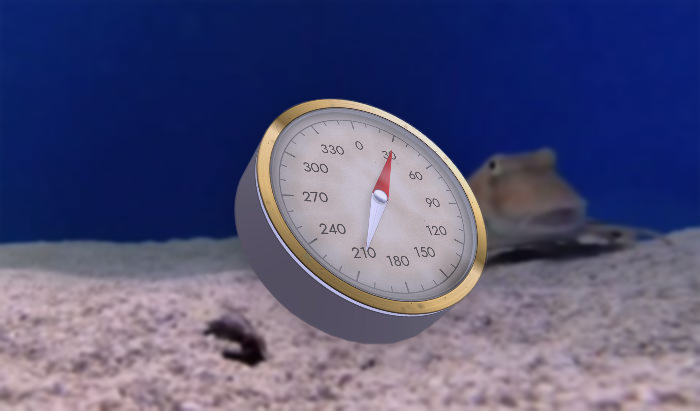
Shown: 30 °
